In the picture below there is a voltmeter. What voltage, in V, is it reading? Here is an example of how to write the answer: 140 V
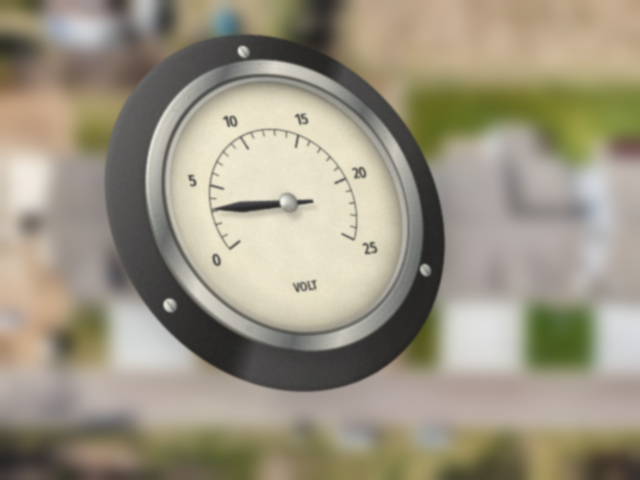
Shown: 3 V
